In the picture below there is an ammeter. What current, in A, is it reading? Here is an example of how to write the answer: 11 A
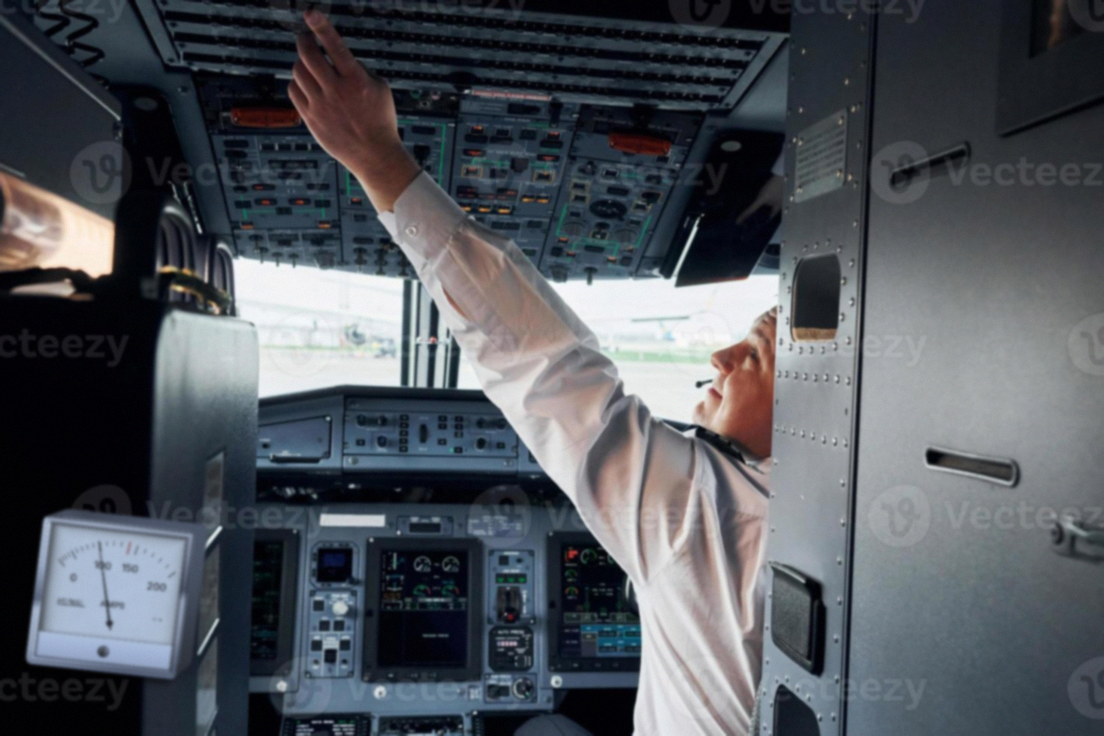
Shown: 100 A
